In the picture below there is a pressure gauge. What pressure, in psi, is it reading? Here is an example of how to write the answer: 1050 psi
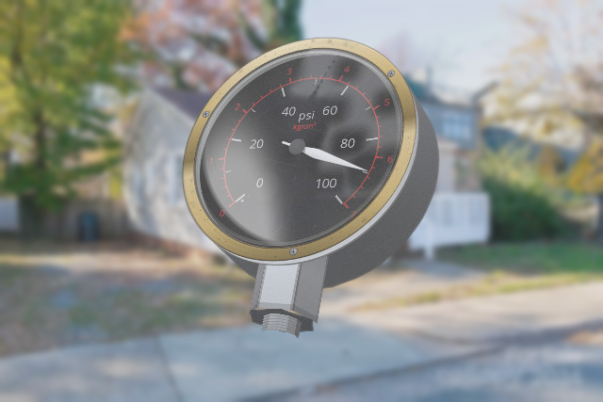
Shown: 90 psi
